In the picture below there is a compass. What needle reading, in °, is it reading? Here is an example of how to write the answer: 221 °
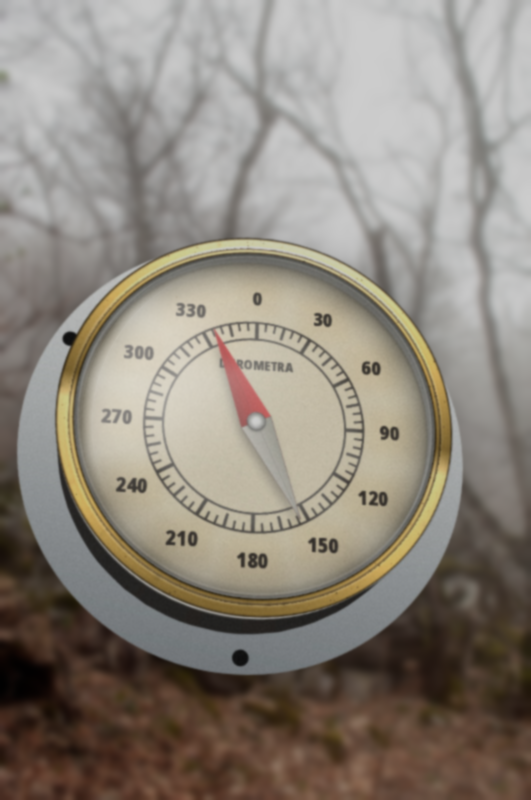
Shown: 335 °
